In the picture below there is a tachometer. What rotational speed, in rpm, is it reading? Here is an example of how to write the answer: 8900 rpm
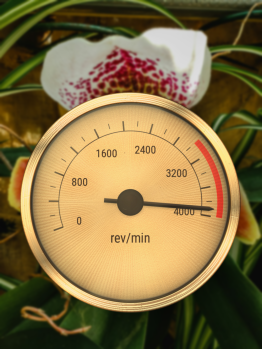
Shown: 3900 rpm
